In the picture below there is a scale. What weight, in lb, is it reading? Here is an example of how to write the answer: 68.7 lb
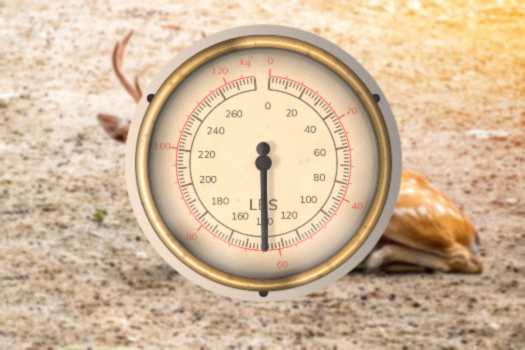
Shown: 140 lb
